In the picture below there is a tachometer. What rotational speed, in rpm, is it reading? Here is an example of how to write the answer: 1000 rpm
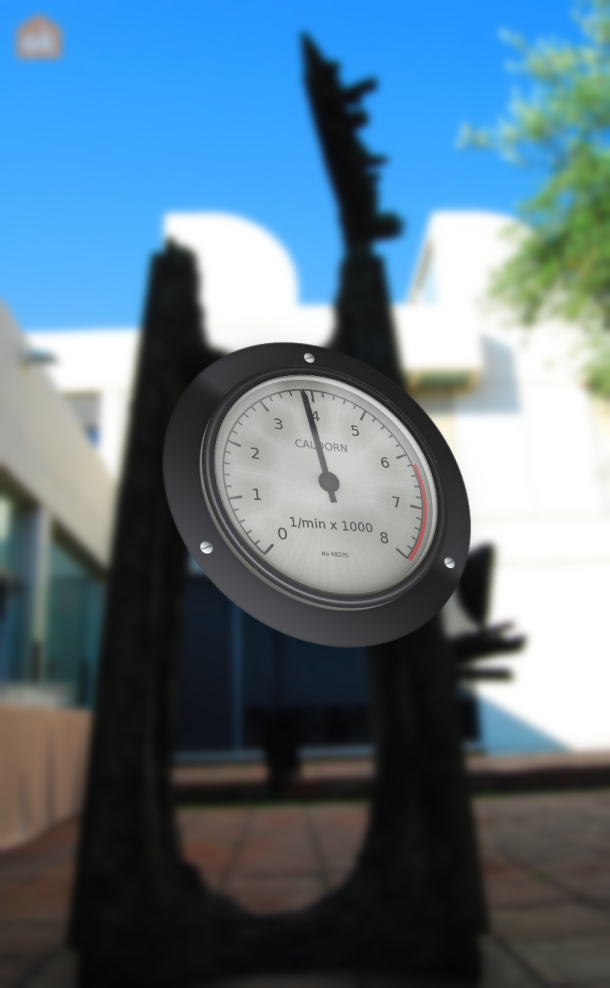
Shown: 3800 rpm
